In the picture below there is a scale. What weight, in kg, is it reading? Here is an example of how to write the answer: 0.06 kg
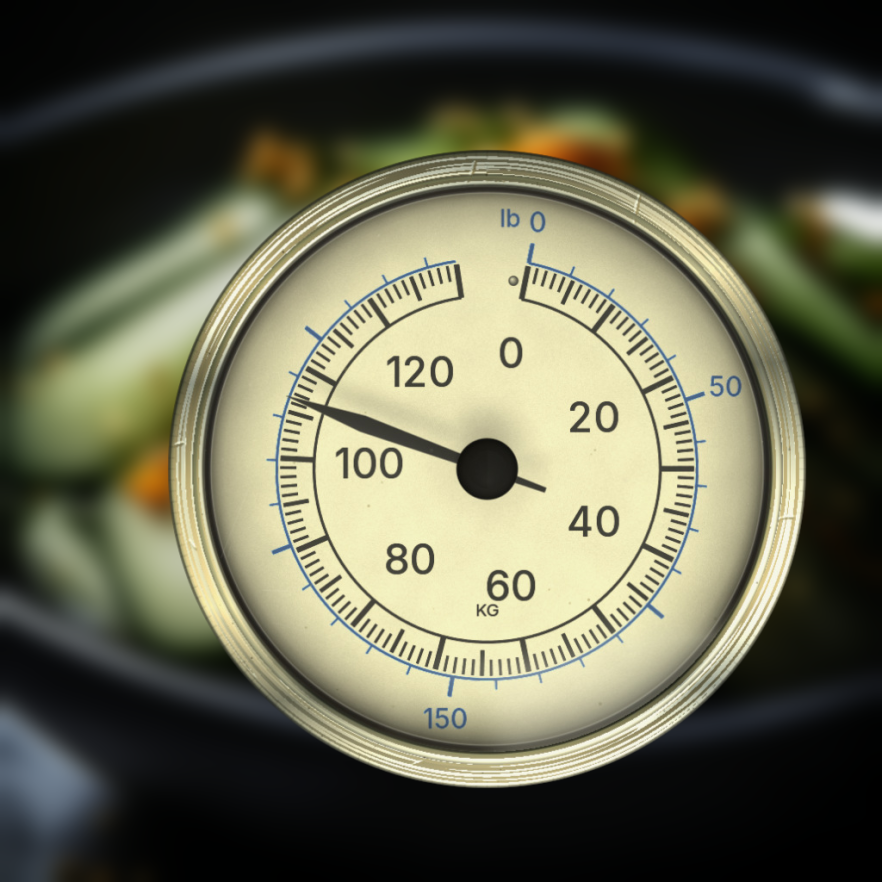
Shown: 106.5 kg
